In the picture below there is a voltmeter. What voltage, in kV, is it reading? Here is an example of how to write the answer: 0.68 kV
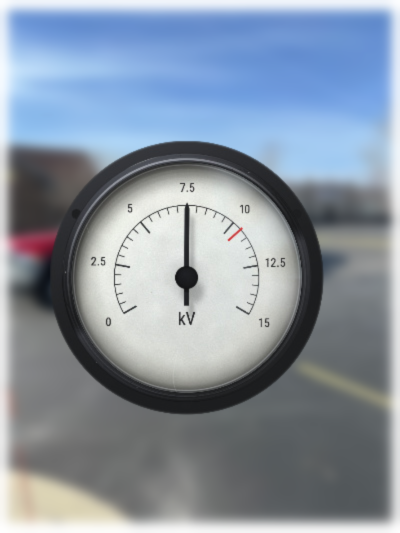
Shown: 7.5 kV
